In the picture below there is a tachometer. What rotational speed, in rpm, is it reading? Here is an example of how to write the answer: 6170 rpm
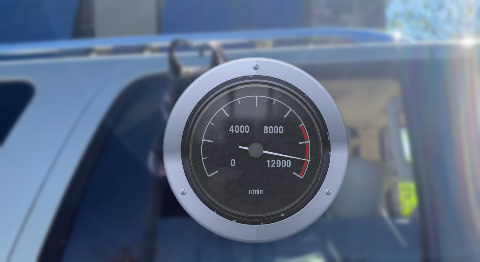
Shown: 11000 rpm
